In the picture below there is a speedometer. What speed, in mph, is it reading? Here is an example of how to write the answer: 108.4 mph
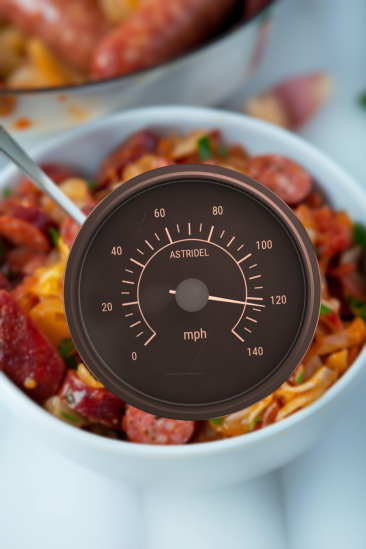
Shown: 122.5 mph
